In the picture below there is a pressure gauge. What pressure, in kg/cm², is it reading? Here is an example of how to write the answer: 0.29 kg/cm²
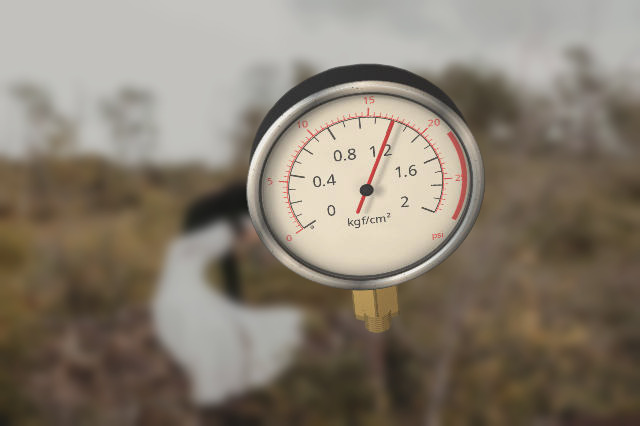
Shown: 1.2 kg/cm²
